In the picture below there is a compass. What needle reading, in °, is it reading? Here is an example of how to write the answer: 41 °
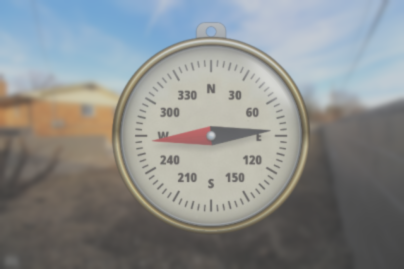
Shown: 265 °
